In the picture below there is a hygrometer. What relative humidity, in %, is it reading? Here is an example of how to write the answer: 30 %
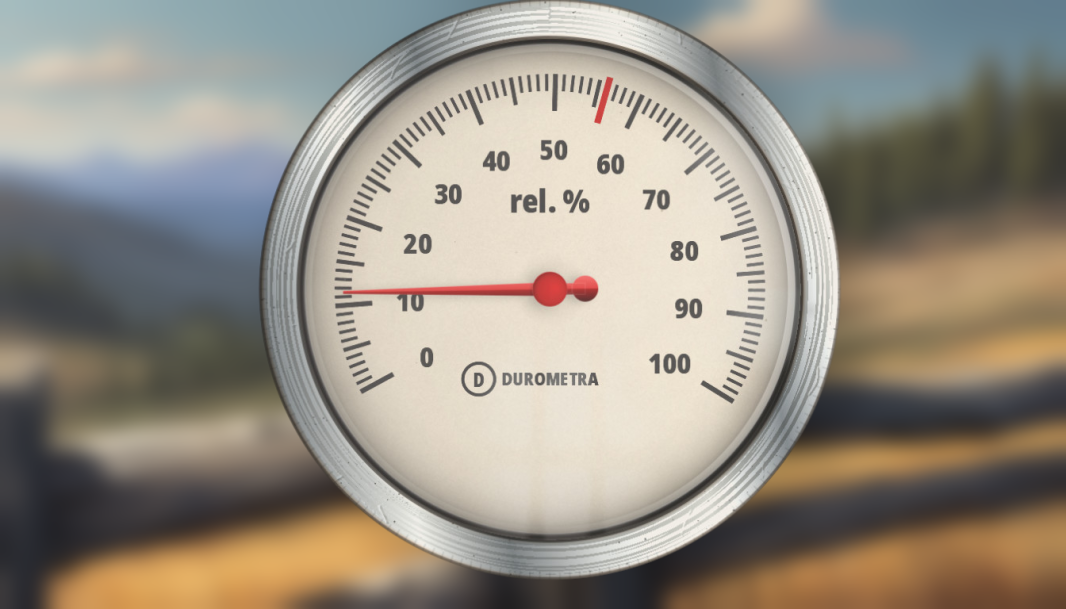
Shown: 11.5 %
